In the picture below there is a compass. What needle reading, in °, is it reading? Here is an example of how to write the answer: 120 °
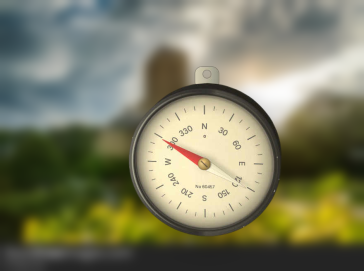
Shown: 300 °
